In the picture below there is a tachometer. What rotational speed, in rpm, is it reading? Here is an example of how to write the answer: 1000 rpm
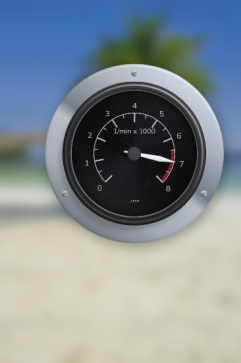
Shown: 7000 rpm
